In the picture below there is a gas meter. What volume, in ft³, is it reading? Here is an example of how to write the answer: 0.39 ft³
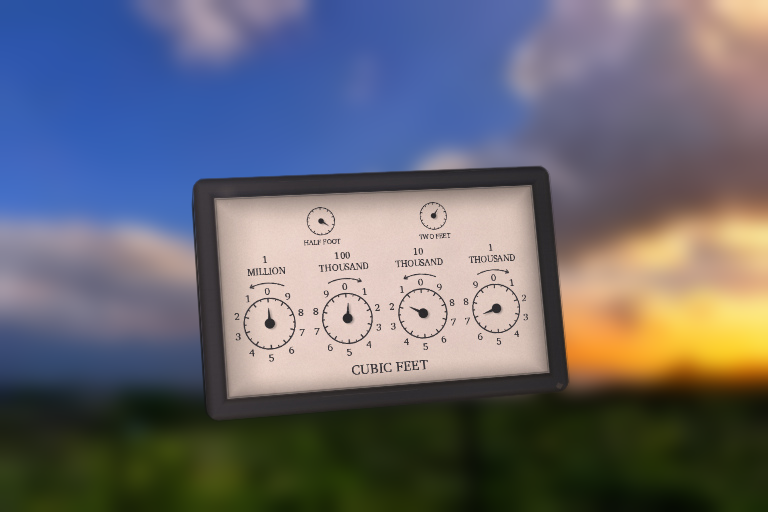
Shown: 1700 ft³
